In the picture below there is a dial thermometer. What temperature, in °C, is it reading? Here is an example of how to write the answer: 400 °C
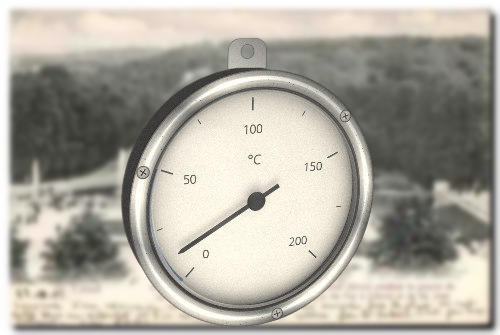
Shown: 12.5 °C
